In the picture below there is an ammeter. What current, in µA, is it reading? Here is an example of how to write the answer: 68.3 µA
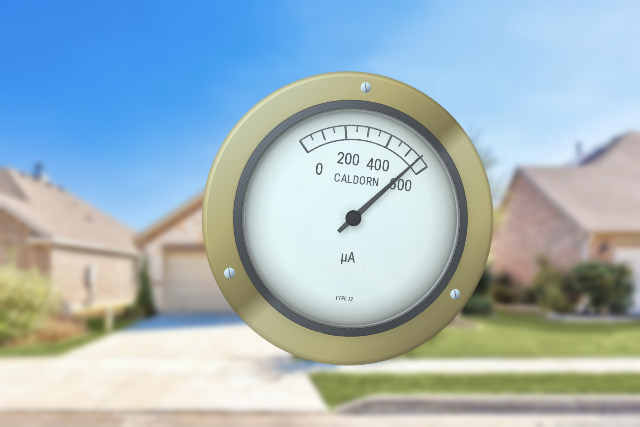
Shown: 550 µA
